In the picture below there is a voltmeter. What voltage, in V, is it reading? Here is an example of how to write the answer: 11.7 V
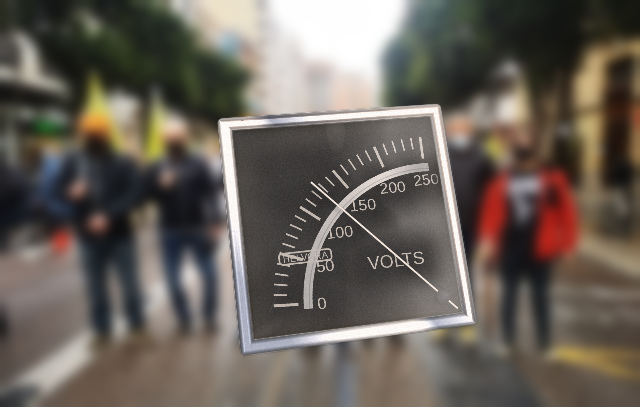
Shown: 125 V
